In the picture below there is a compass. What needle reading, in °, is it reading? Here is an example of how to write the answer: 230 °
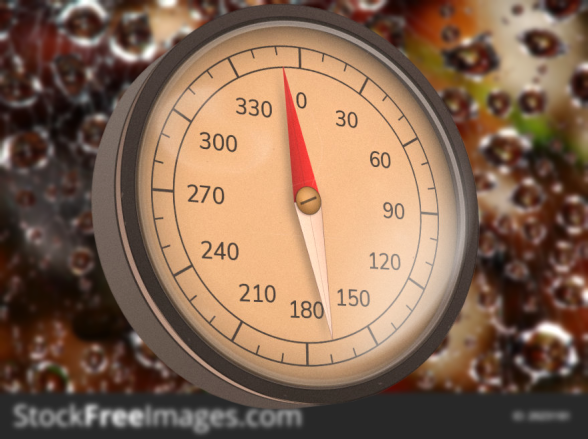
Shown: 350 °
